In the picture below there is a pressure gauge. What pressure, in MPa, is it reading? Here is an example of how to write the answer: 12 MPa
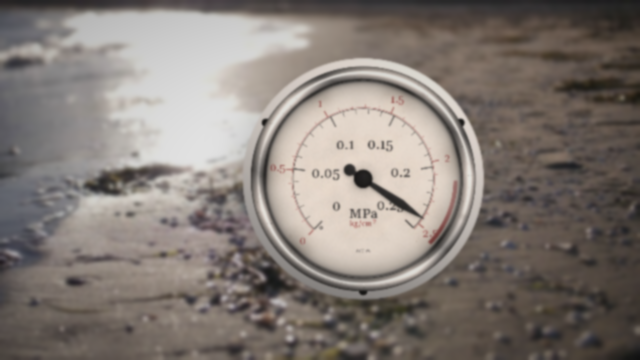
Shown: 0.24 MPa
